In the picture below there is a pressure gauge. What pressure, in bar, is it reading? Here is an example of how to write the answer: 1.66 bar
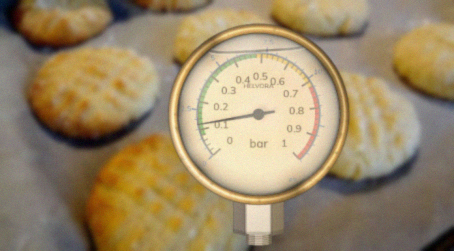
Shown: 0.12 bar
